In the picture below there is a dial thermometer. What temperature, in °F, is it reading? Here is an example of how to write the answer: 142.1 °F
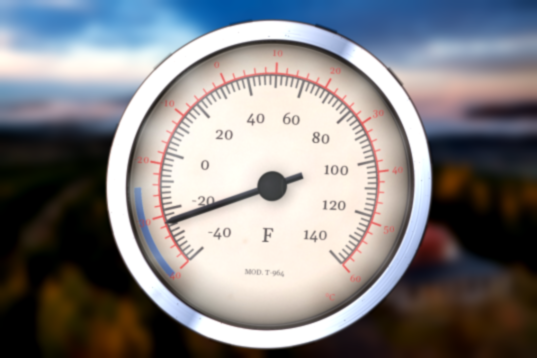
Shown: -24 °F
